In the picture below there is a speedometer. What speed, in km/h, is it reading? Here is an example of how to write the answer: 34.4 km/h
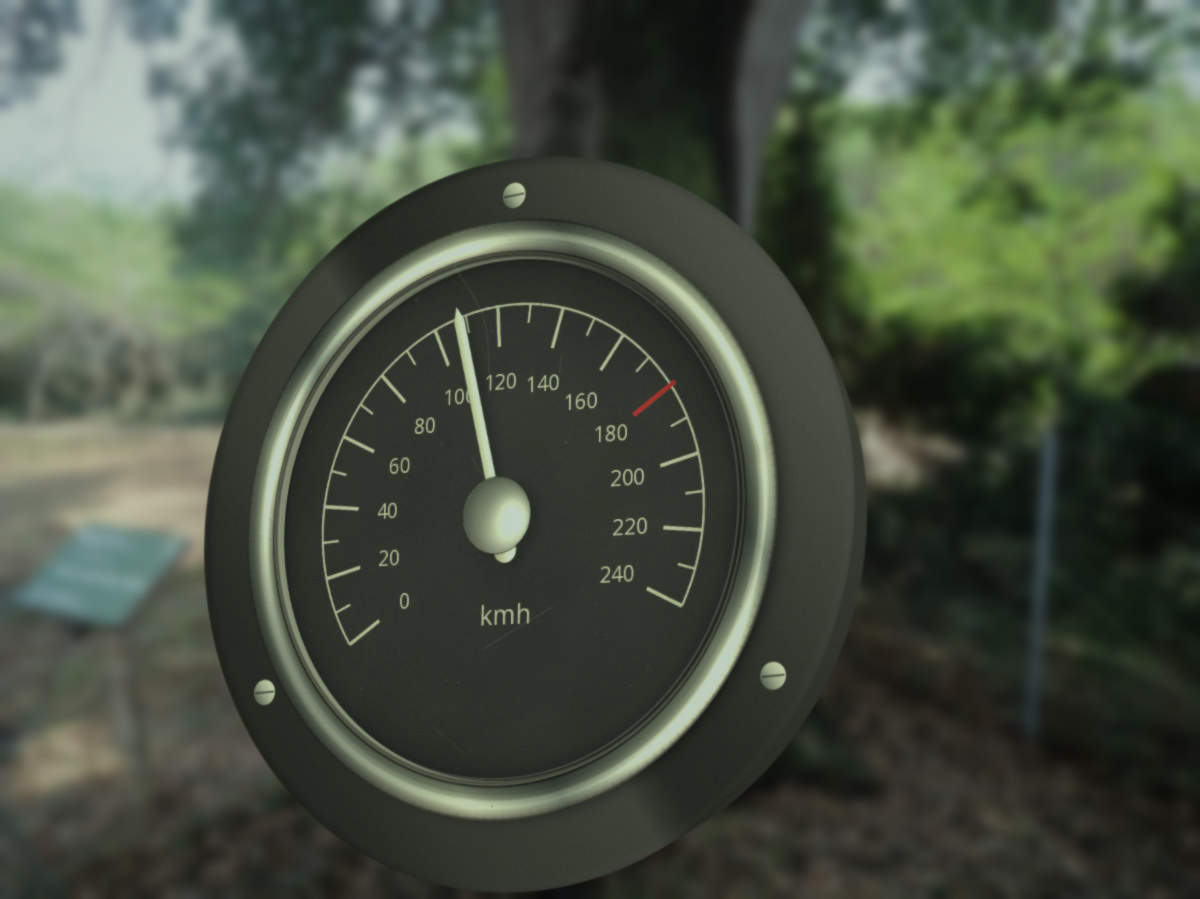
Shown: 110 km/h
